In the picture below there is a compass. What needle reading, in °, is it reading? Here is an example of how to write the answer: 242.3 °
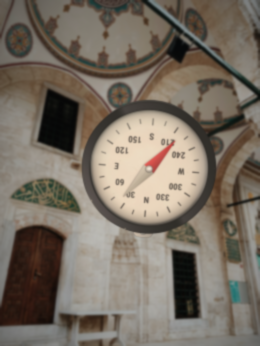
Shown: 217.5 °
